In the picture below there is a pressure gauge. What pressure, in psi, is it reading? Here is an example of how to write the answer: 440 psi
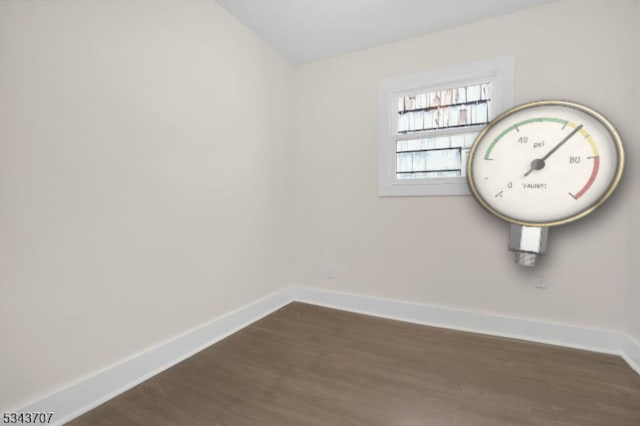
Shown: 65 psi
